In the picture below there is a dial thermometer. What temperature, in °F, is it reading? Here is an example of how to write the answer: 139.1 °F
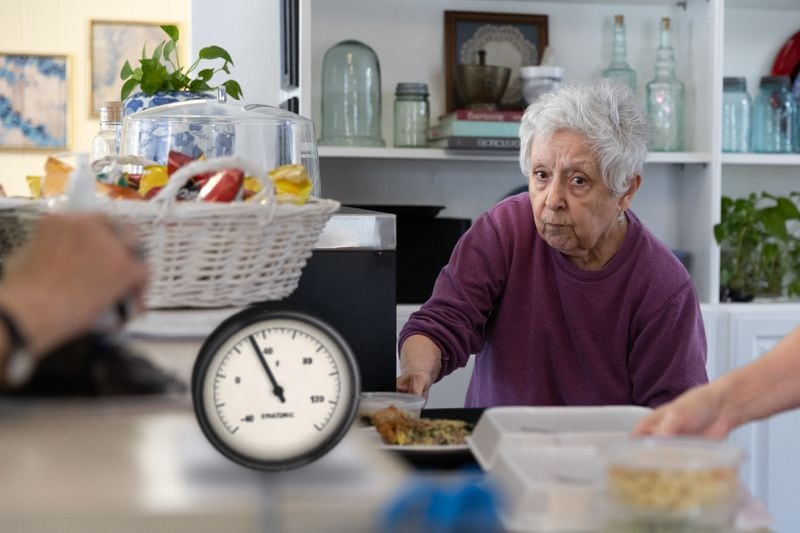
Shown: 32 °F
